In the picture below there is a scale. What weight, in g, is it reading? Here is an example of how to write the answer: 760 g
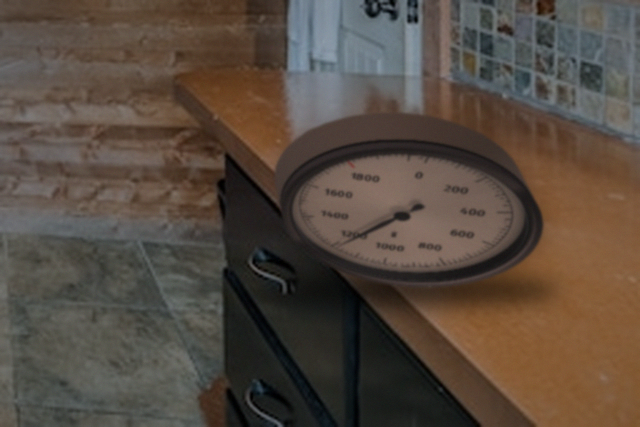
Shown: 1200 g
